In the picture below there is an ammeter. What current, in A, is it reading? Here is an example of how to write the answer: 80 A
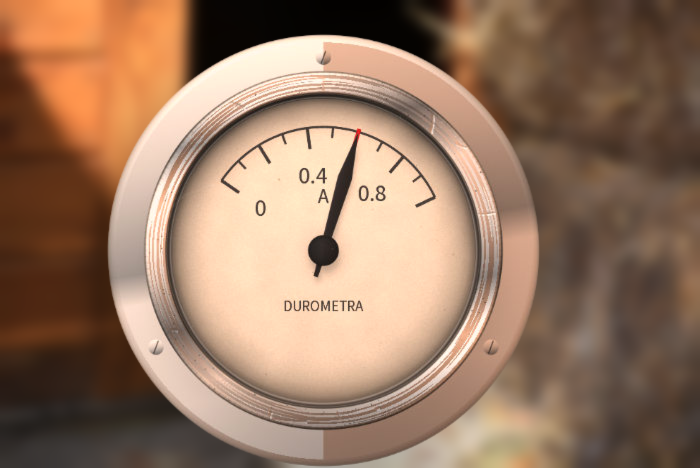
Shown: 0.6 A
